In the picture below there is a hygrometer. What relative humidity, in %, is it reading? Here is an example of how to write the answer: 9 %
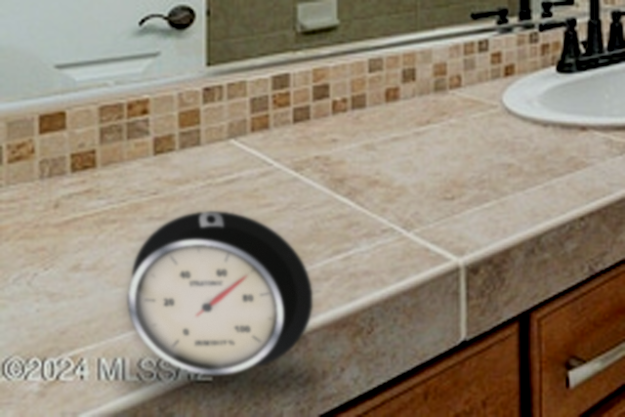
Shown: 70 %
